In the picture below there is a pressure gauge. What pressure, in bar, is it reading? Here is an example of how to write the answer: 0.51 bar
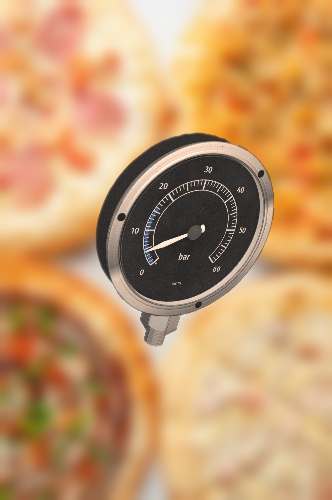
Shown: 5 bar
